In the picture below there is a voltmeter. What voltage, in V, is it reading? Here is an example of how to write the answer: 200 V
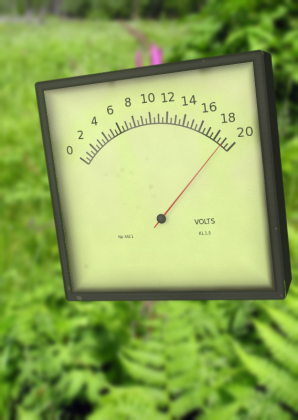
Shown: 19 V
